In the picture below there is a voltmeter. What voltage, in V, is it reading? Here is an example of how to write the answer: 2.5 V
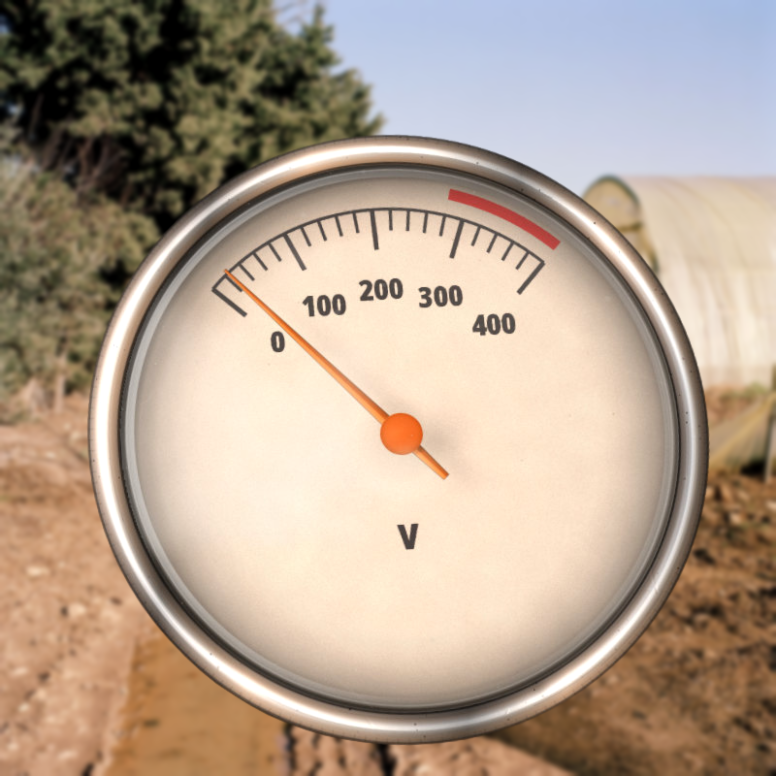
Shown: 20 V
